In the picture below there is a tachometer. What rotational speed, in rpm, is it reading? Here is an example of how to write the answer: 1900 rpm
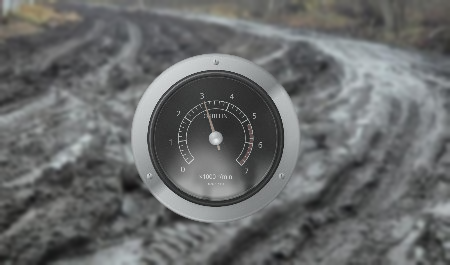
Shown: 3000 rpm
